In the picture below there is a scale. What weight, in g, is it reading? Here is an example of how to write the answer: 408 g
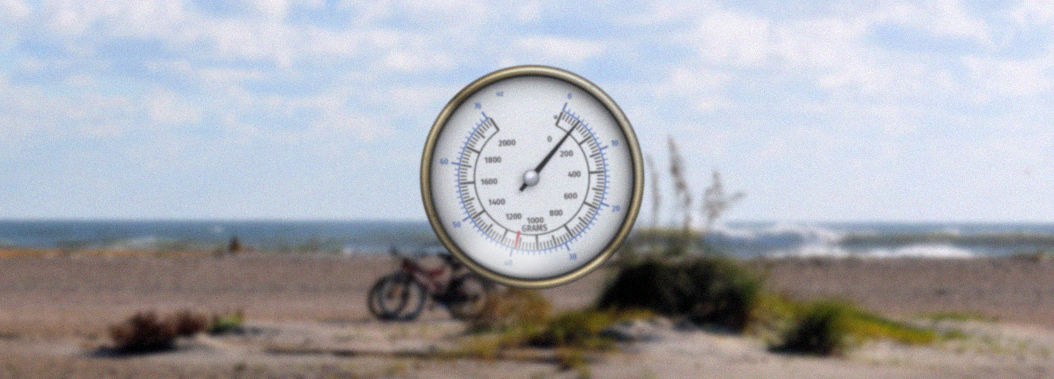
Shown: 100 g
